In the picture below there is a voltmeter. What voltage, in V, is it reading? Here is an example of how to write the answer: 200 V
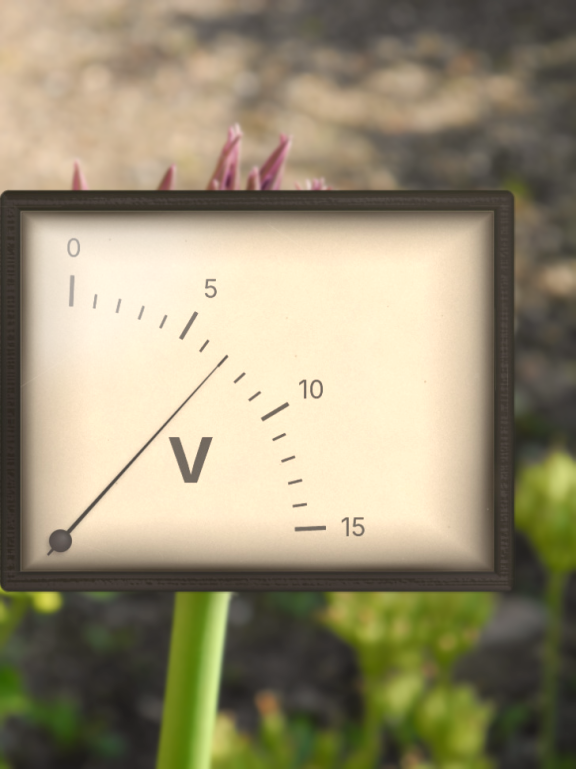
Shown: 7 V
